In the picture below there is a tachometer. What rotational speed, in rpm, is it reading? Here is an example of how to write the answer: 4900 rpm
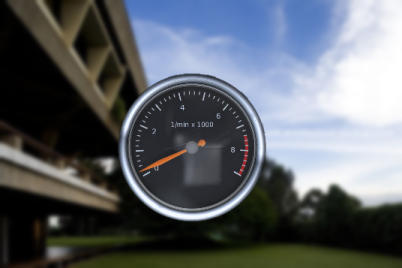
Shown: 200 rpm
